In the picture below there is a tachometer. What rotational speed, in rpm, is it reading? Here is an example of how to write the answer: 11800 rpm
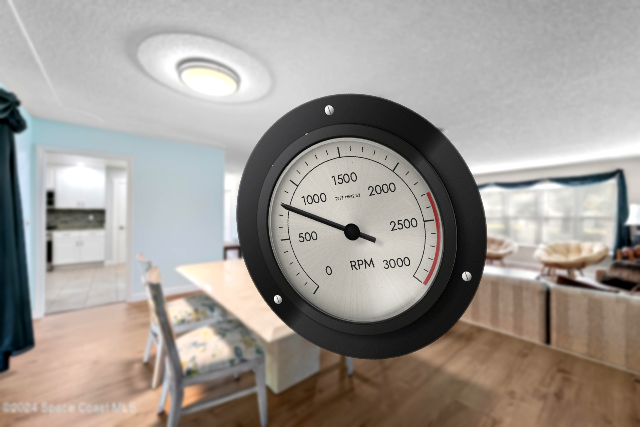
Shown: 800 rpm
